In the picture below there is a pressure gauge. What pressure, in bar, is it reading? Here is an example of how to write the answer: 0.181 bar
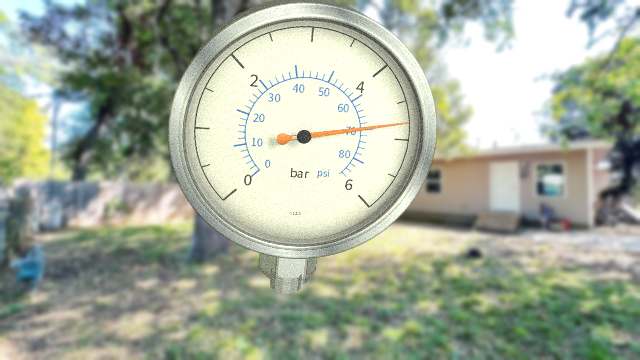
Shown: 4.75 bar
